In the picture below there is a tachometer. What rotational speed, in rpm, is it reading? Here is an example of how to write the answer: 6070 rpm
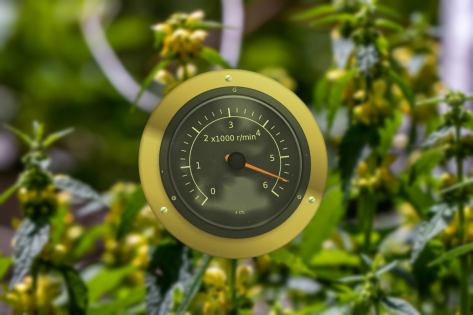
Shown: 5600 rpm
